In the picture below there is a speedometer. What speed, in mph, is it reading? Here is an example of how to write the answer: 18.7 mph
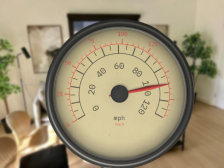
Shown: 100 mph
